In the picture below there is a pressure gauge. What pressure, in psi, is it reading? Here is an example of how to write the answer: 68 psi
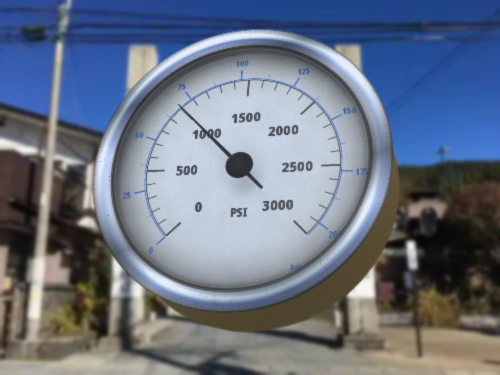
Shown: 1000 psi
